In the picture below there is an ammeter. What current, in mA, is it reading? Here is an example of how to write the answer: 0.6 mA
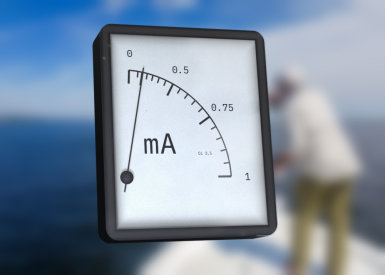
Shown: 0.25 mA
